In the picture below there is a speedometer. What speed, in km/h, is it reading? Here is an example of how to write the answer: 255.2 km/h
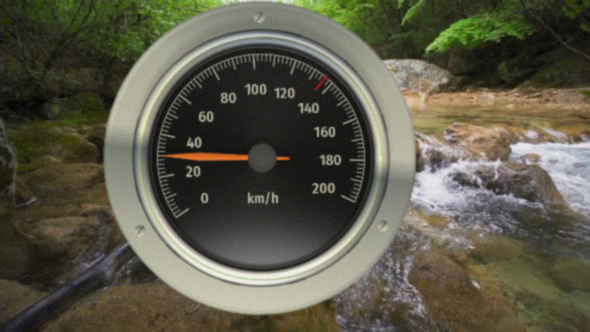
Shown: 30 km/h
